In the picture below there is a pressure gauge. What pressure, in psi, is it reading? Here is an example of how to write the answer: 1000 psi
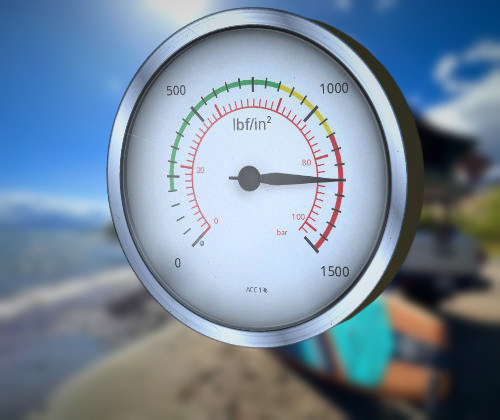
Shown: 1250 psi
